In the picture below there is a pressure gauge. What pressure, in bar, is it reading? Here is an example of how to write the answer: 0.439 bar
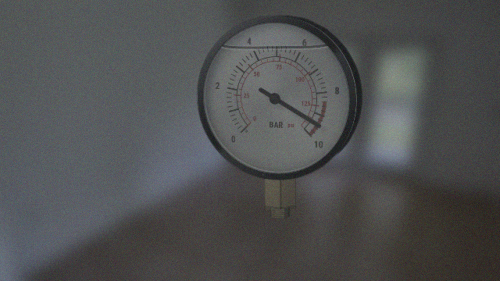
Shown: 9.4 bar
